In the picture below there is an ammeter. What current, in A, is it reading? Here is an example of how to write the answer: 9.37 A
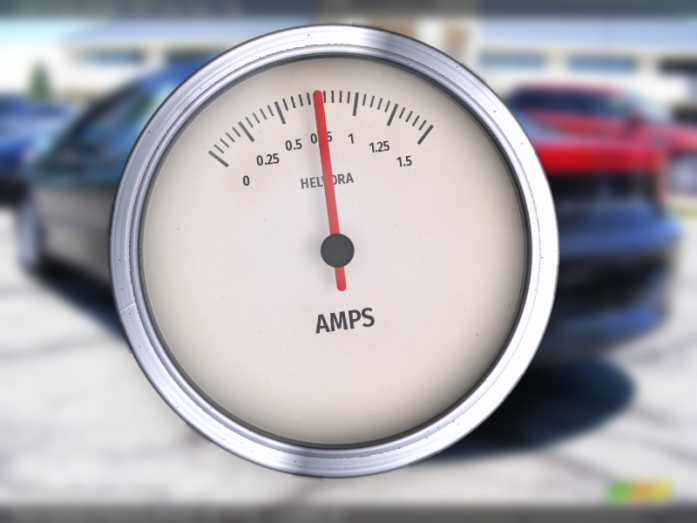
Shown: 0.75 A
